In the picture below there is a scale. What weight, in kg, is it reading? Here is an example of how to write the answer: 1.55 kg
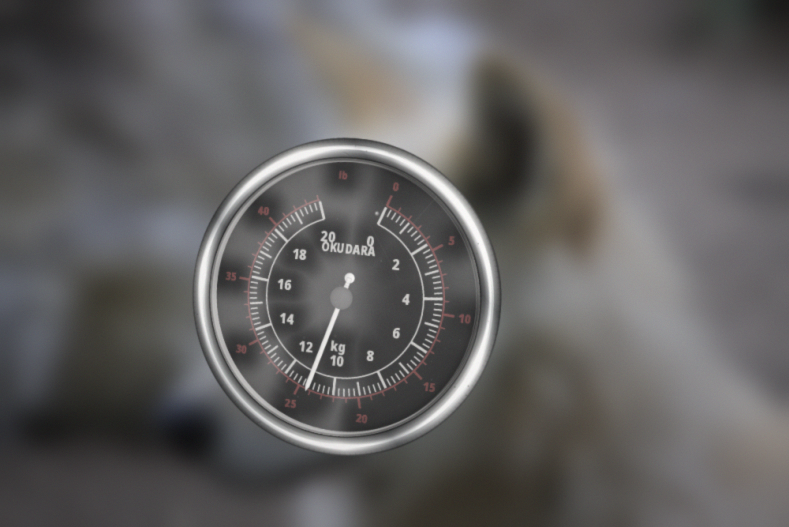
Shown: 11 kg
